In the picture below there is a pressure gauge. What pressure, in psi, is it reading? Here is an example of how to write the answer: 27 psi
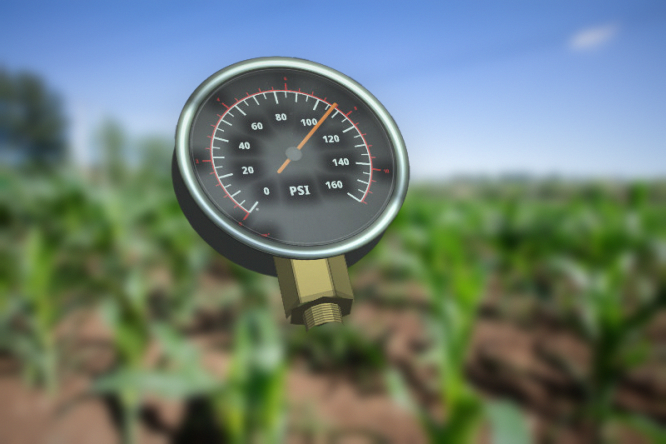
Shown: 107.5 psi
